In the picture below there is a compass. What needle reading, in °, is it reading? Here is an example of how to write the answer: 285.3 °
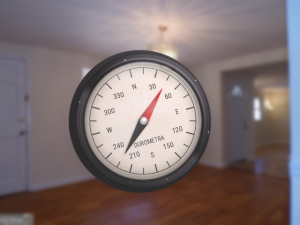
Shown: 45 °
